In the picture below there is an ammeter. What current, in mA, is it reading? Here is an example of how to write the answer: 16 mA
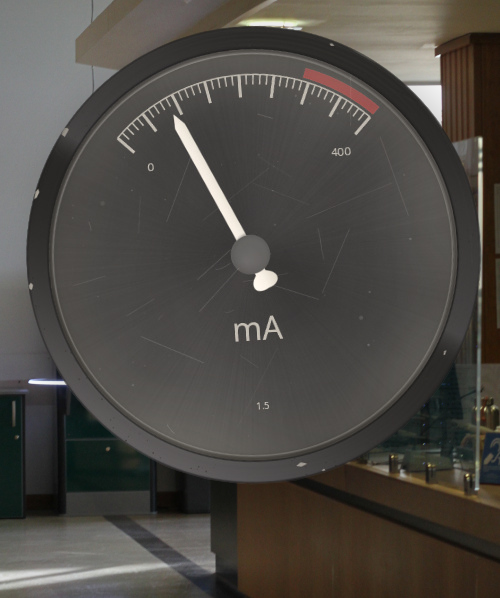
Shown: 90 mA
